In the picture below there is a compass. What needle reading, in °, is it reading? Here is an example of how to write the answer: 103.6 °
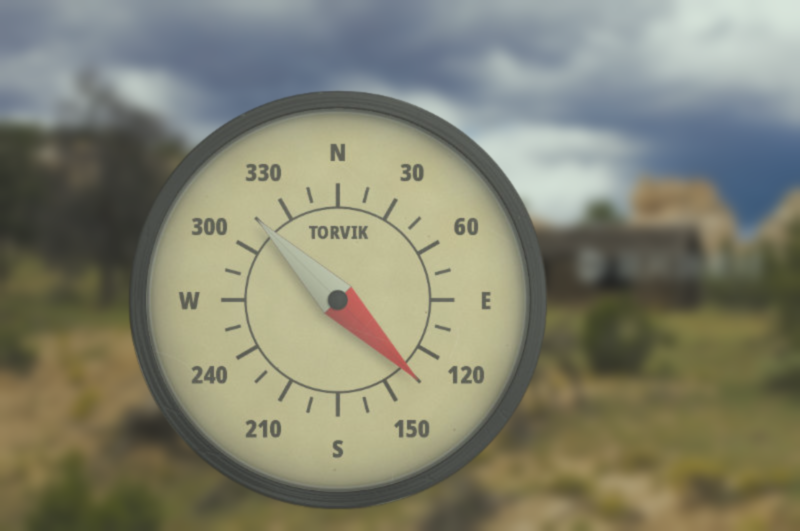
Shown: 135 °
